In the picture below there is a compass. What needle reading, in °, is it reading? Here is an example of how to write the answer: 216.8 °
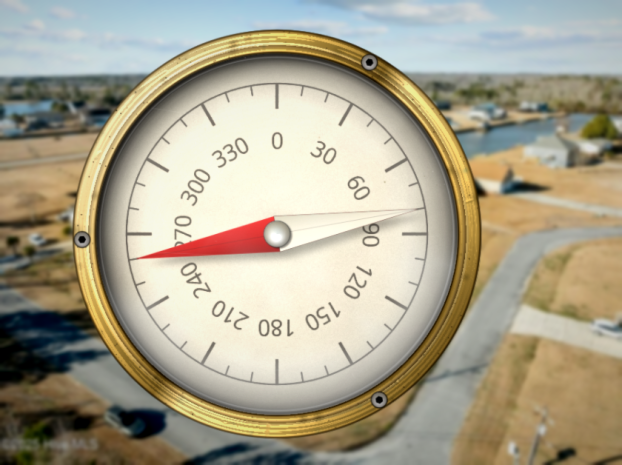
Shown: 260 °
